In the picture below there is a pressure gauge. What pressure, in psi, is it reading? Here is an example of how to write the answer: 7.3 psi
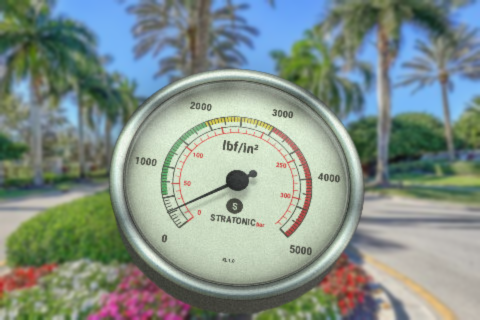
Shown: 250 psi
